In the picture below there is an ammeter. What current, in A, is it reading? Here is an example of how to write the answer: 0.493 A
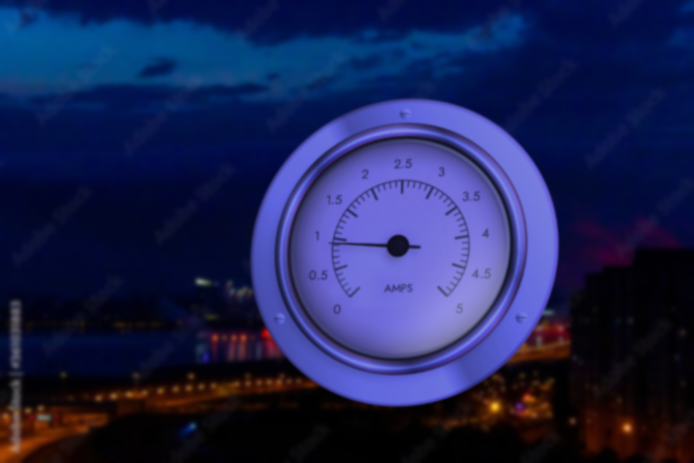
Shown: 0.9 A
